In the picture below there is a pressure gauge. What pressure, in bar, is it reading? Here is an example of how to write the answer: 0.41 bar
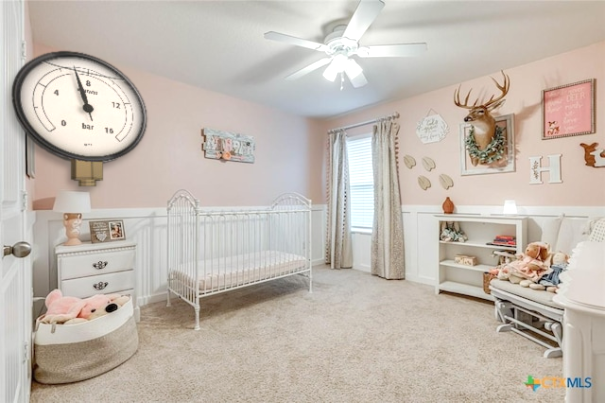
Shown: 7 bar
